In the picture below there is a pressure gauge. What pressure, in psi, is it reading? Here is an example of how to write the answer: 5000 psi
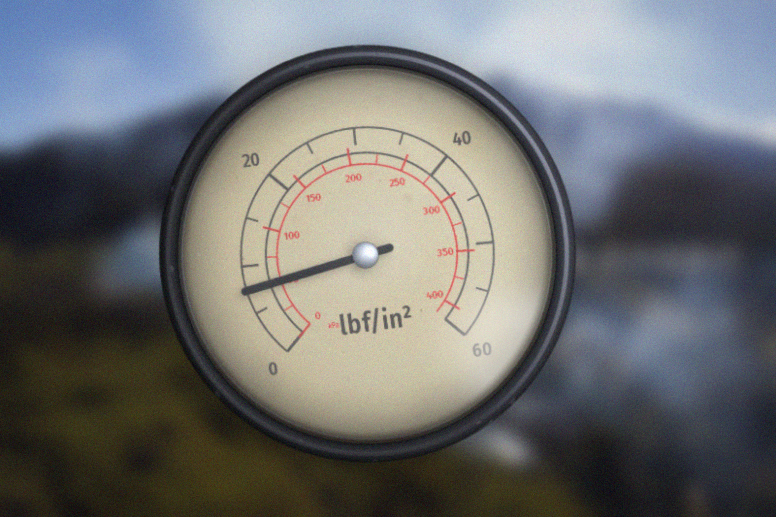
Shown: 7.5 psi
